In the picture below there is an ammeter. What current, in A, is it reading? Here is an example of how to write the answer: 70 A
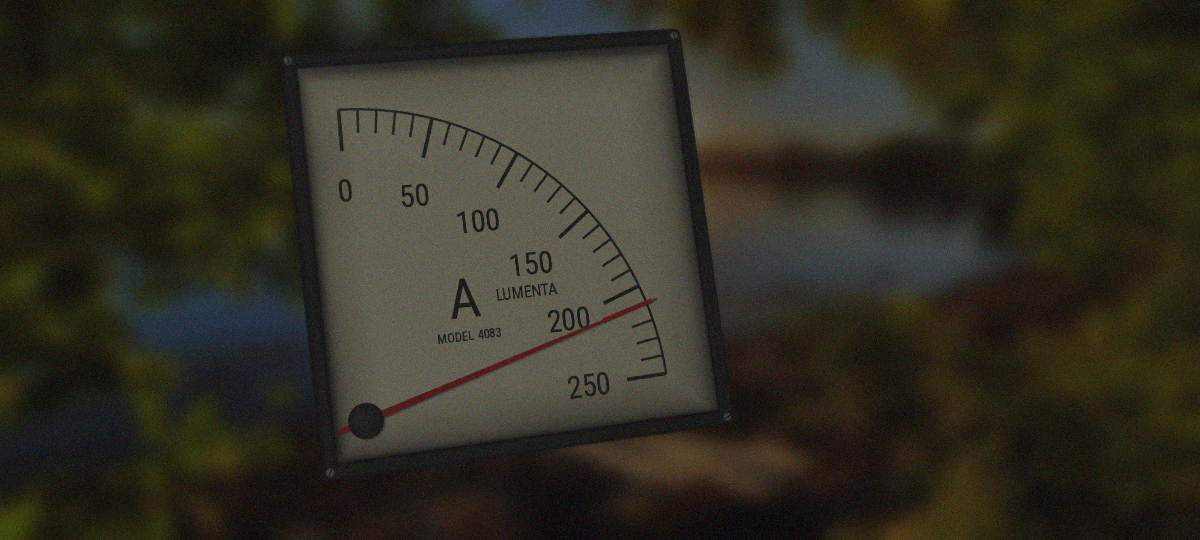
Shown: 210 A
